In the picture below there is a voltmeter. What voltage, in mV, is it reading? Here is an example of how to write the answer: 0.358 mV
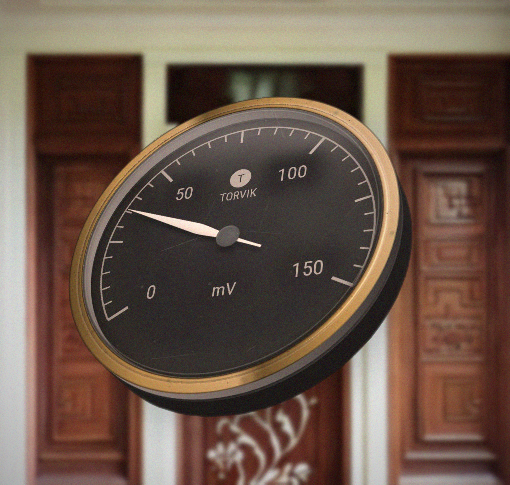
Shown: 35 mV
